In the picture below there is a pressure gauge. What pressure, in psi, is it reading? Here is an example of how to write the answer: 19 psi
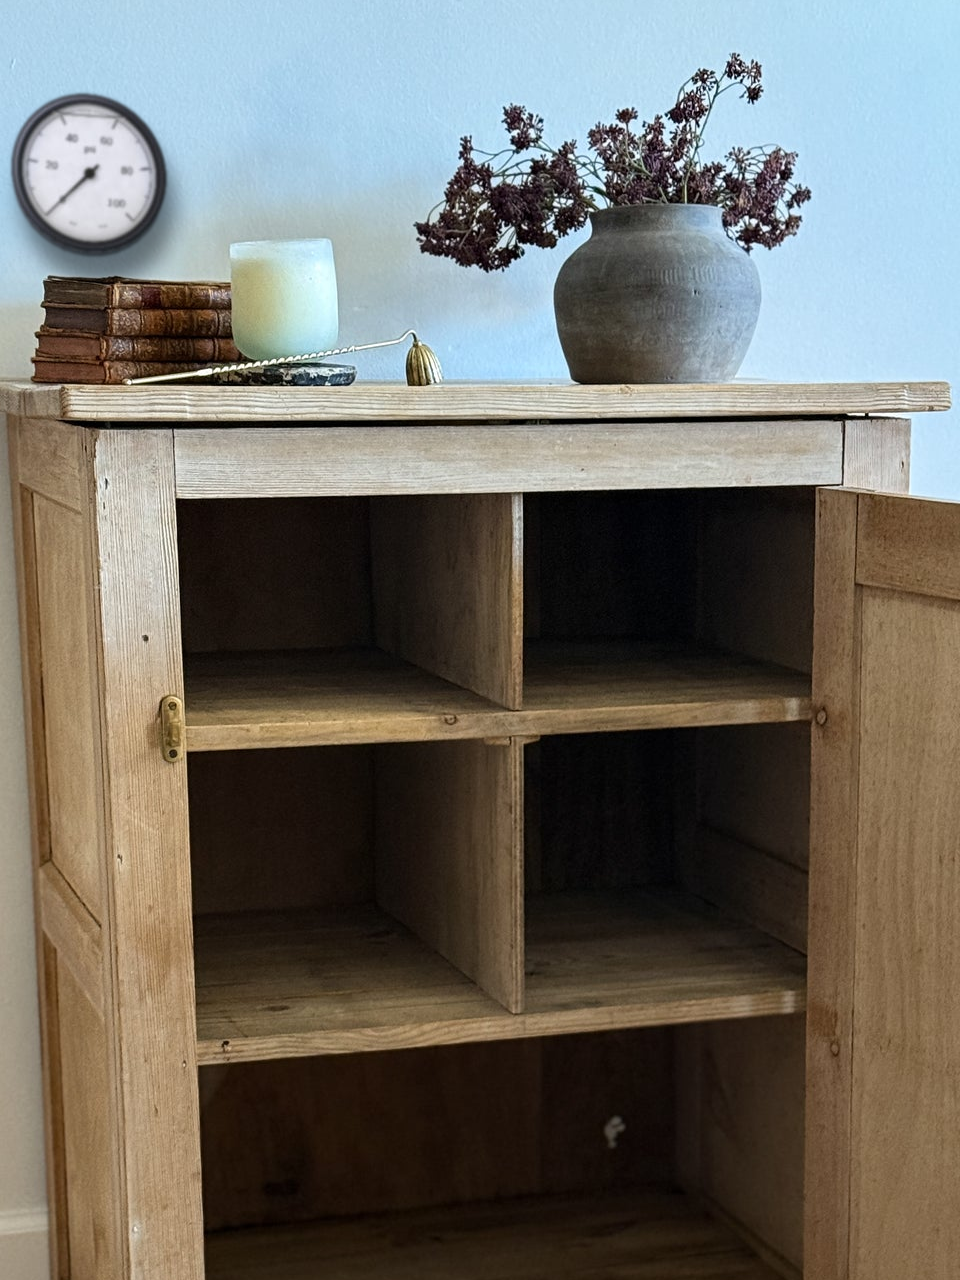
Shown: 0 psi
